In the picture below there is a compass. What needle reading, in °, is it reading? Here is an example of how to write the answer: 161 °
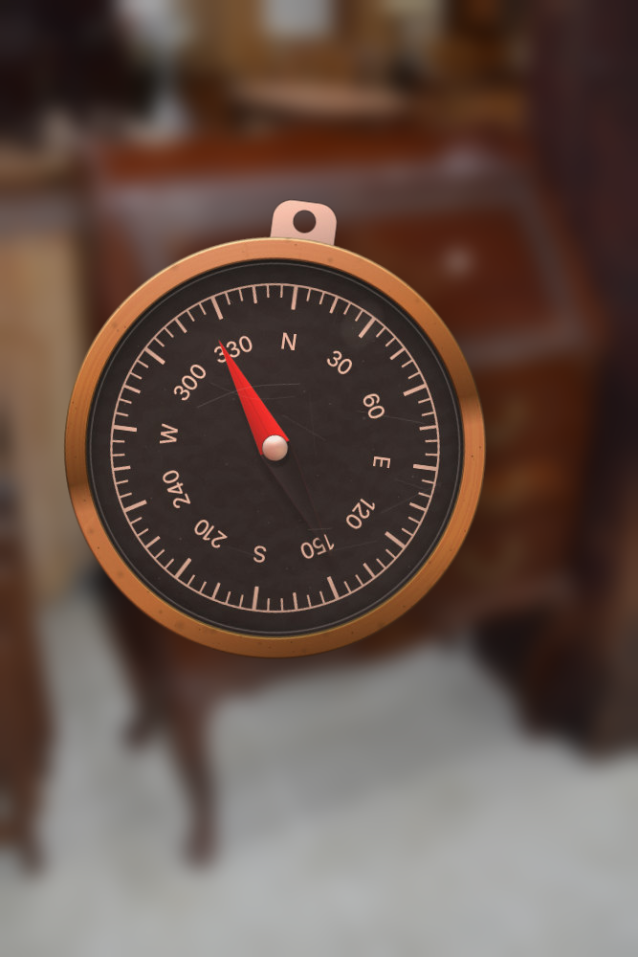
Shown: 325 °
